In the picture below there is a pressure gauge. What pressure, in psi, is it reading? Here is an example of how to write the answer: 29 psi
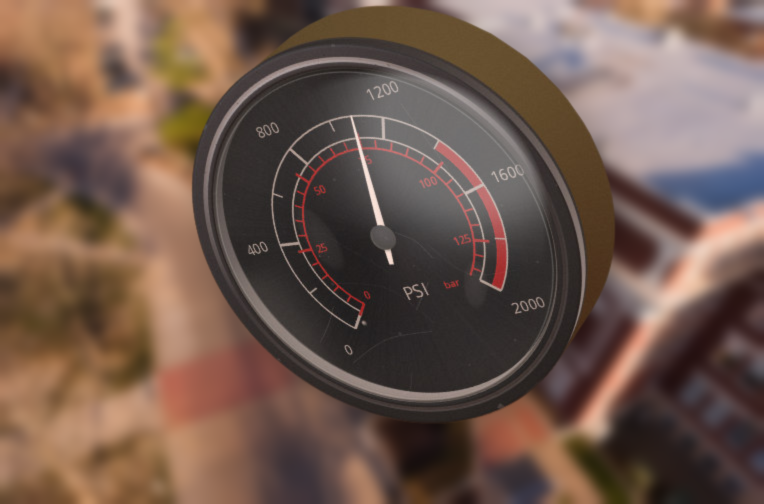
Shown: 1100 psi
